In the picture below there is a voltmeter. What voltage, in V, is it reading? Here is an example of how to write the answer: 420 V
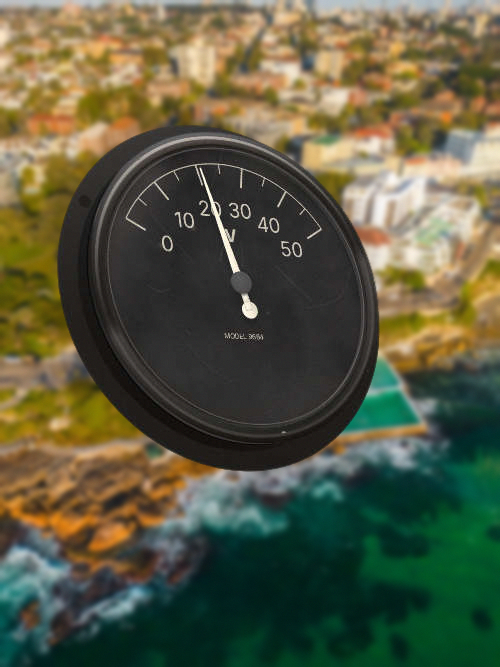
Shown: 20 V
